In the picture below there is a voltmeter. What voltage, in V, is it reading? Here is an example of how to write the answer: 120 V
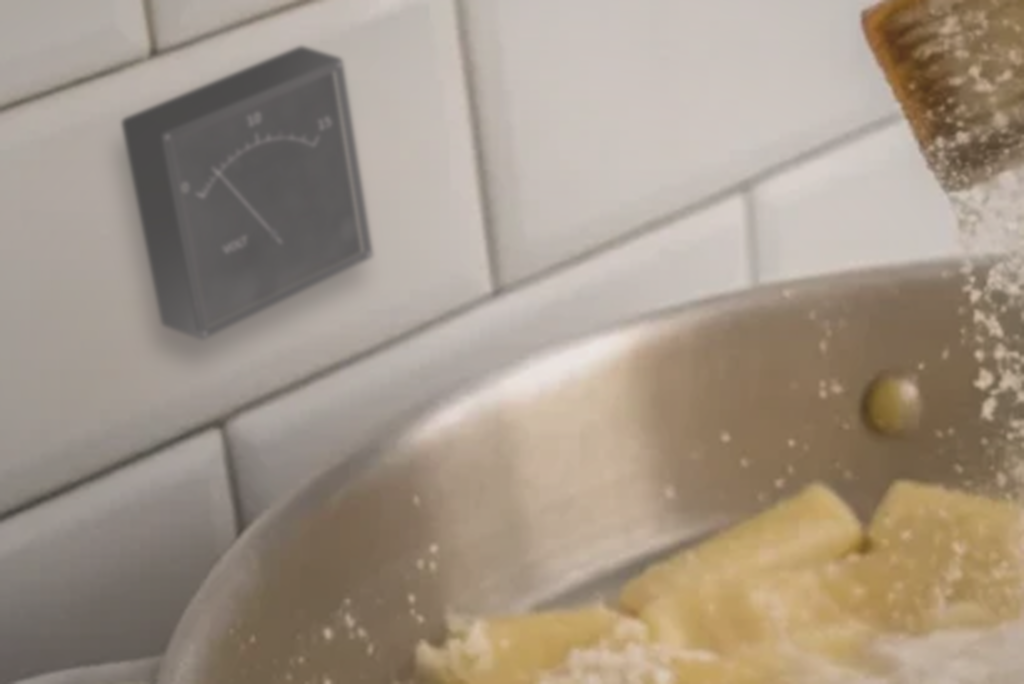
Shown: 5 V
